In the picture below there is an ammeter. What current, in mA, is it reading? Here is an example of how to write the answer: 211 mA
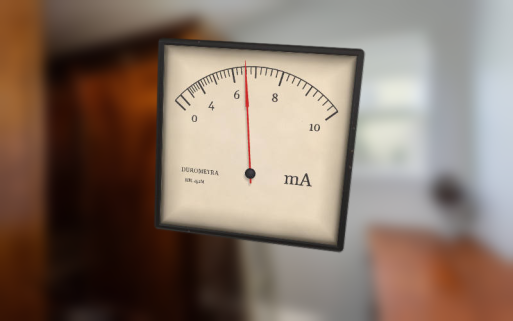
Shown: 6.6 mA
